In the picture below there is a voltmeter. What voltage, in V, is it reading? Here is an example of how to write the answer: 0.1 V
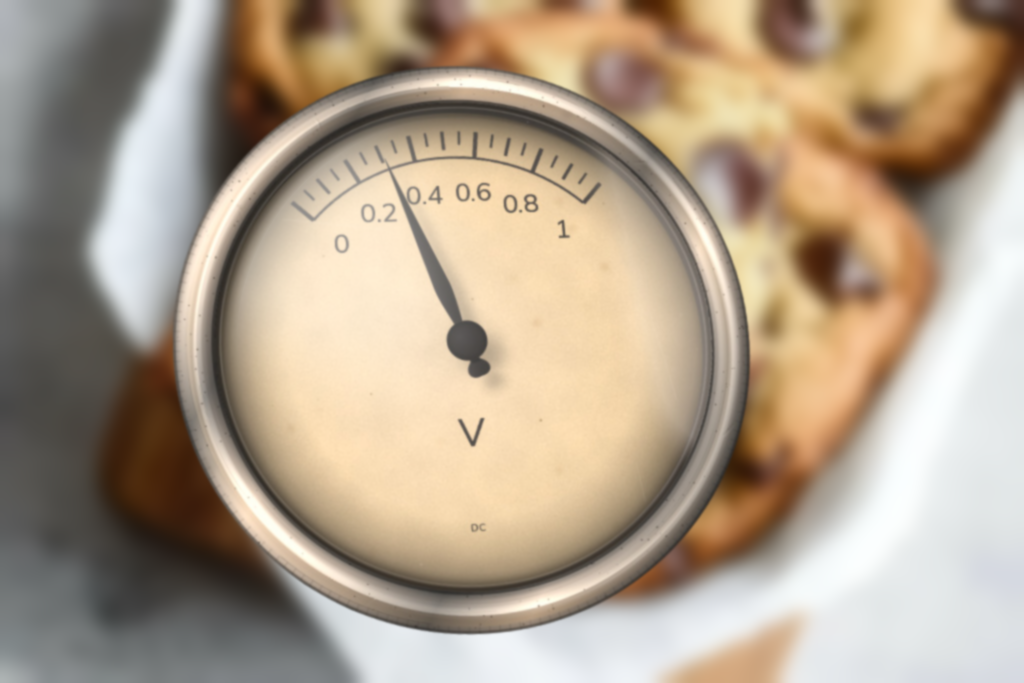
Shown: 0.3 V
